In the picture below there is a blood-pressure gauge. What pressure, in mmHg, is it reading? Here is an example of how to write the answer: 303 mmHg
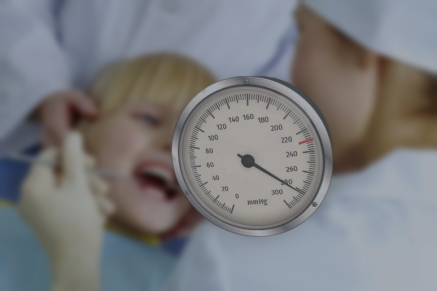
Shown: 280 mmHg
